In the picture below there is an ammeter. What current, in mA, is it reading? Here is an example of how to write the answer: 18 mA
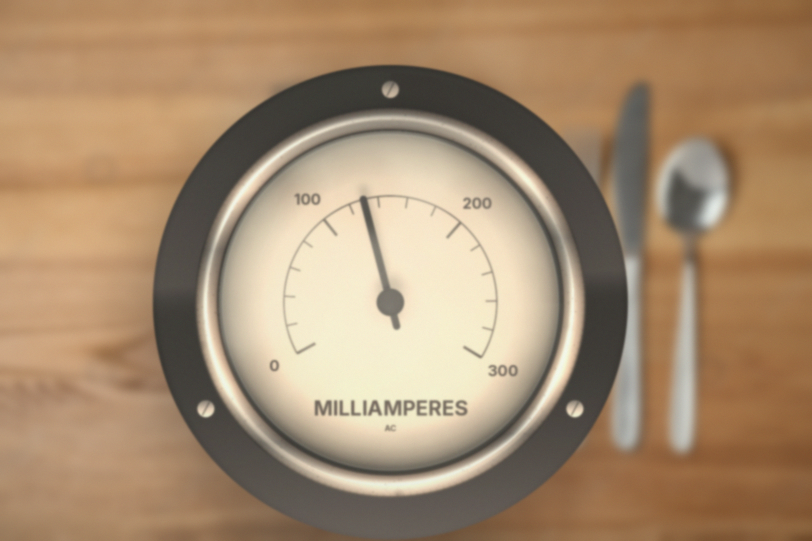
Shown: 130 mA
